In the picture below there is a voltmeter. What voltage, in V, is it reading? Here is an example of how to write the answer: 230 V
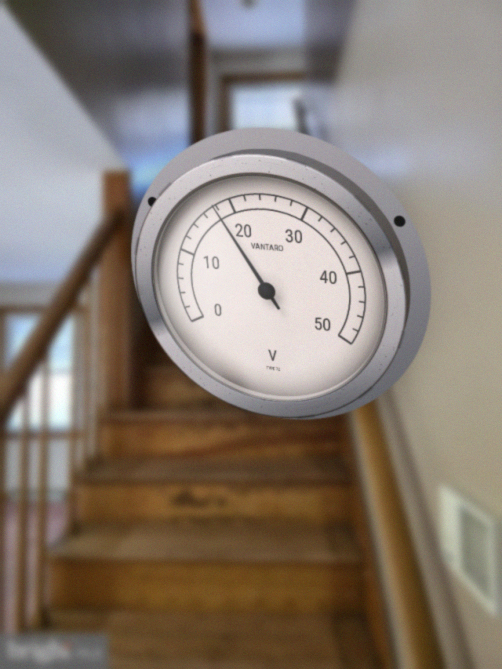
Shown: 18 V
